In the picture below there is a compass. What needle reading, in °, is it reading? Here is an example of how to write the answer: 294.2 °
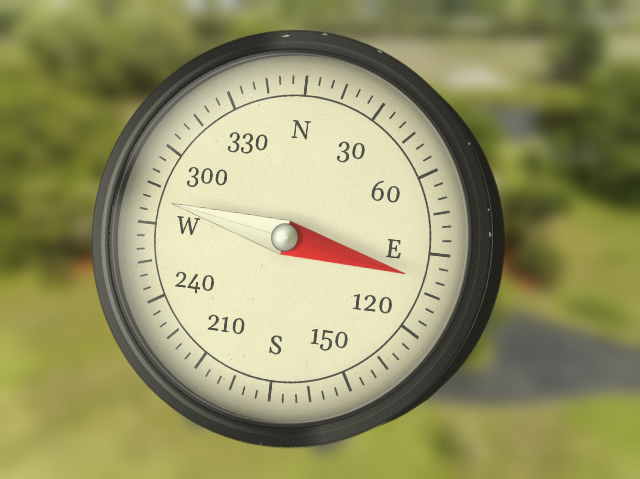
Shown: 100 °
